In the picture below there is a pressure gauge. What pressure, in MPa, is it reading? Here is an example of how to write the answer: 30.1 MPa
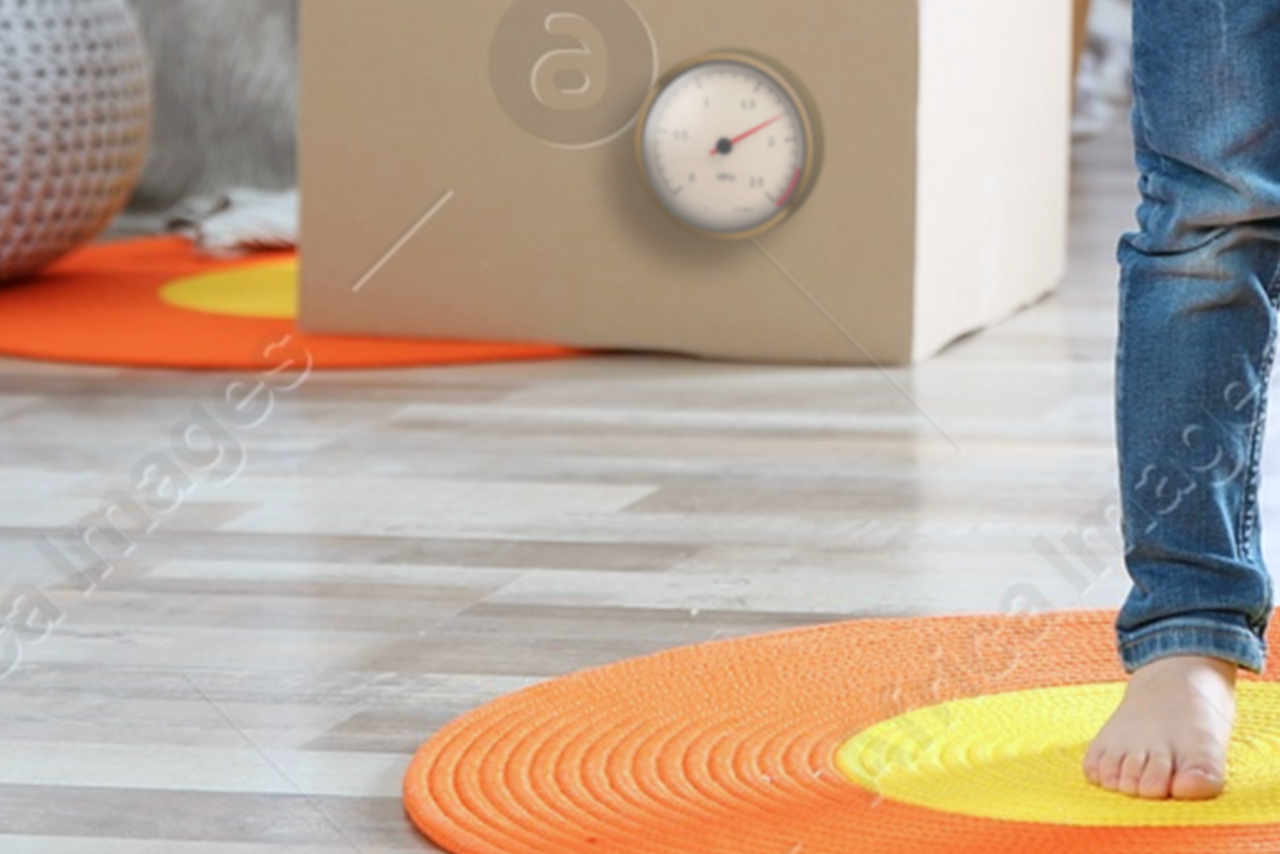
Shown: 1.8 MPa
